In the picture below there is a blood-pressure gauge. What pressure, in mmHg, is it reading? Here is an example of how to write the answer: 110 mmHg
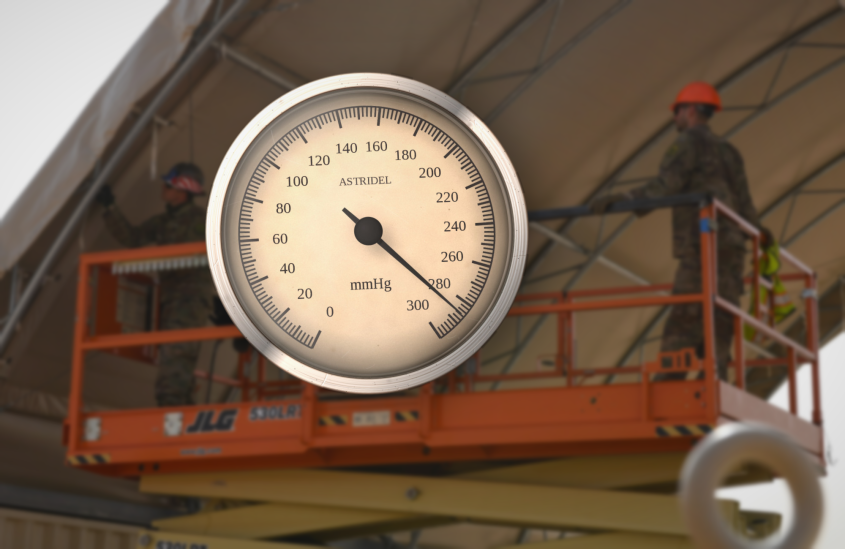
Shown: 286 mmHg
